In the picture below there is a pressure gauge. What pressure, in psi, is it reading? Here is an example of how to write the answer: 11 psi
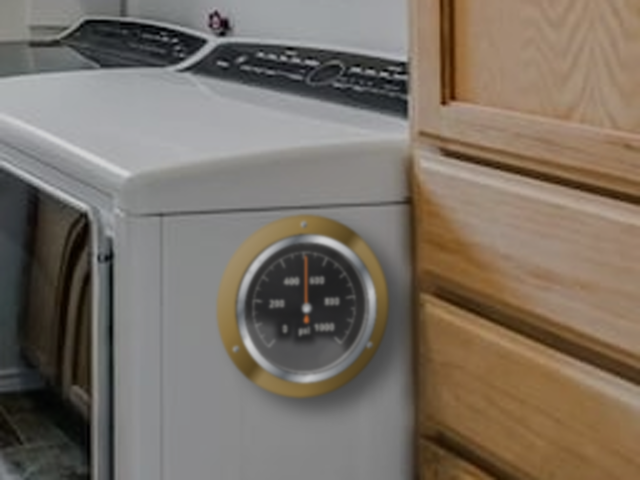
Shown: 500 psi
